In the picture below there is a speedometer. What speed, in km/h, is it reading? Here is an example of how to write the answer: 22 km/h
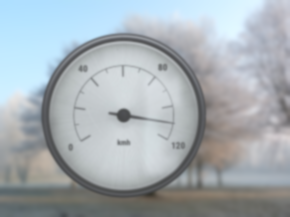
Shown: 110 km/h
